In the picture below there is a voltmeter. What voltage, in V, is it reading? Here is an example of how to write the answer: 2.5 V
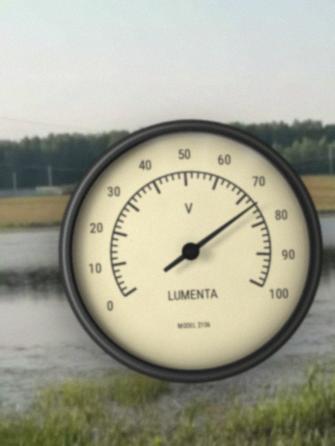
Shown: 74 V
